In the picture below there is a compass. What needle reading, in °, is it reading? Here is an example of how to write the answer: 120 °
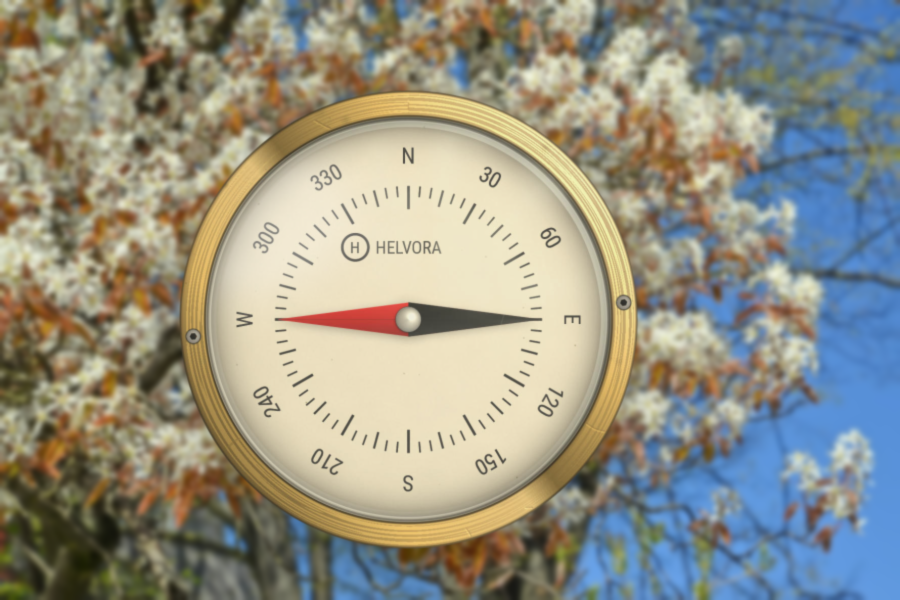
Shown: 270 °
